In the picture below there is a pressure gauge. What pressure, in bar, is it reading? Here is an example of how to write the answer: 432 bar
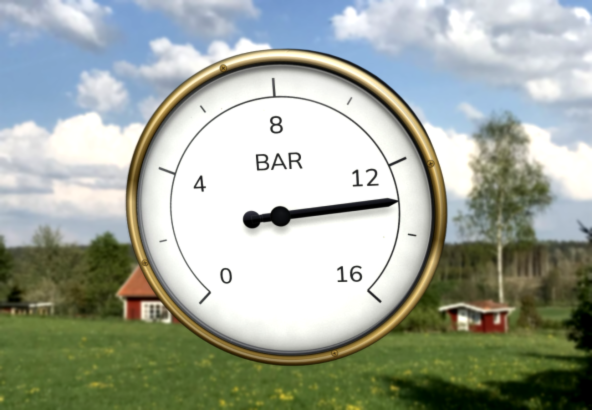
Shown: 13 bar
